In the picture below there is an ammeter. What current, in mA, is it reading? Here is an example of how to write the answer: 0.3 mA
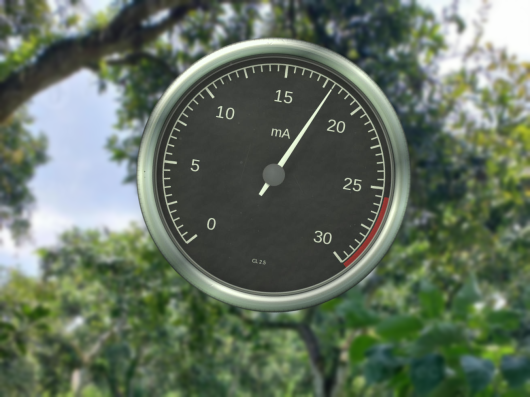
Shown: 18 mA
